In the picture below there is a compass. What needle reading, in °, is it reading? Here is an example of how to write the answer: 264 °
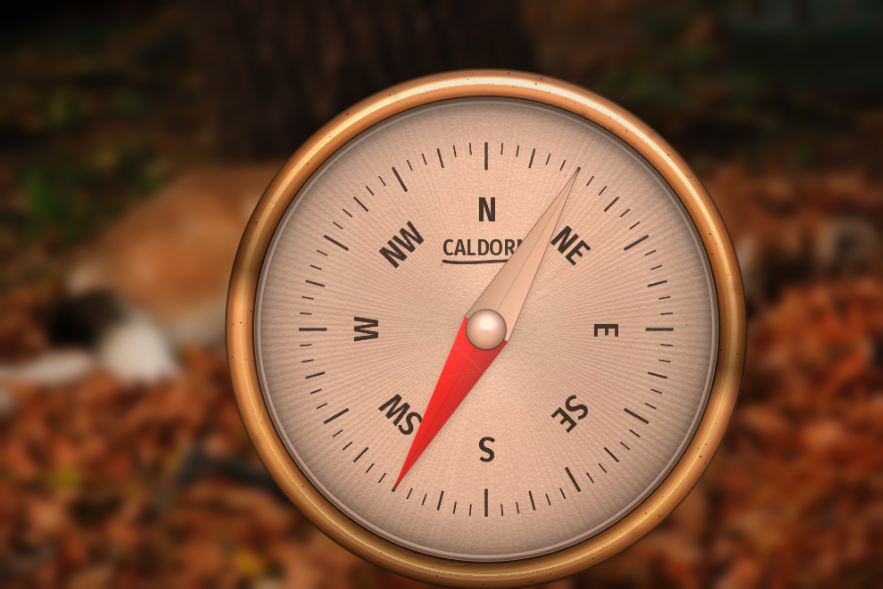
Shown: 210 °
